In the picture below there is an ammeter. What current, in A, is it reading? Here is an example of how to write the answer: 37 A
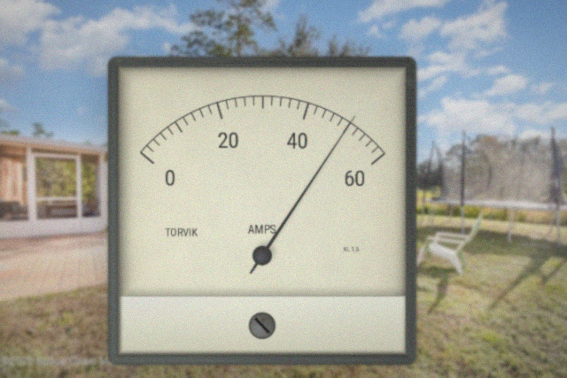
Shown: 50 A
